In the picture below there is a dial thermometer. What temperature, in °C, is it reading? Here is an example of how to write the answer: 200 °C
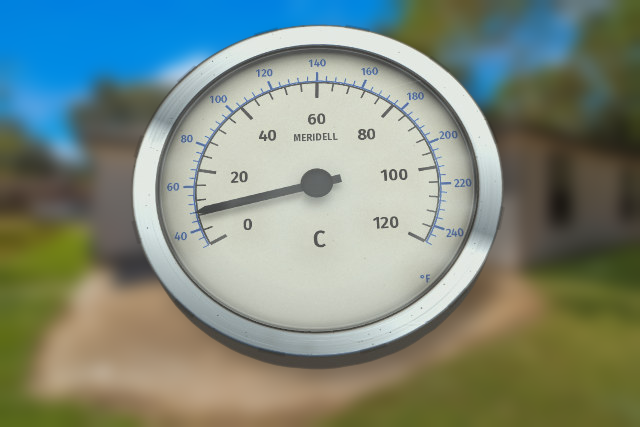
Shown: 8 °C
